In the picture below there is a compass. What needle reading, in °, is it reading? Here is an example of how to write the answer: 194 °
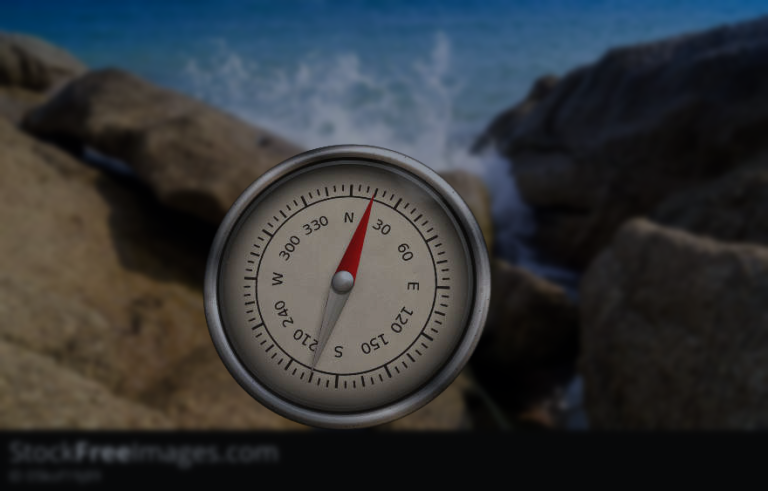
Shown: 15 °
